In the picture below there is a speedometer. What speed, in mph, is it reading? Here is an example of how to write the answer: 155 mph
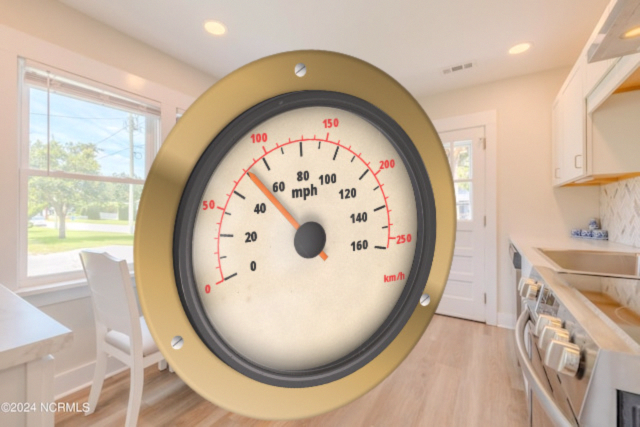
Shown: 50 mph
